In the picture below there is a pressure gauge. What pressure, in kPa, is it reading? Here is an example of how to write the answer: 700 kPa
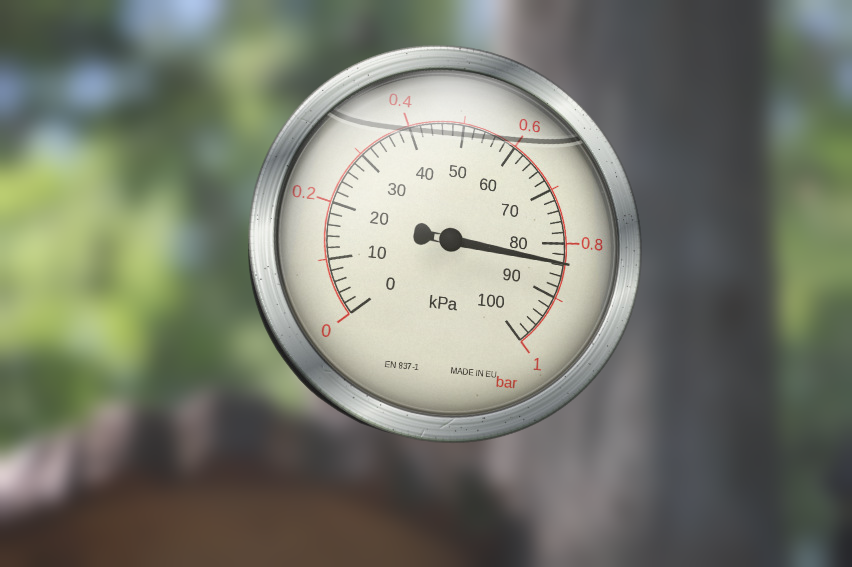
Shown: 84 kPa
